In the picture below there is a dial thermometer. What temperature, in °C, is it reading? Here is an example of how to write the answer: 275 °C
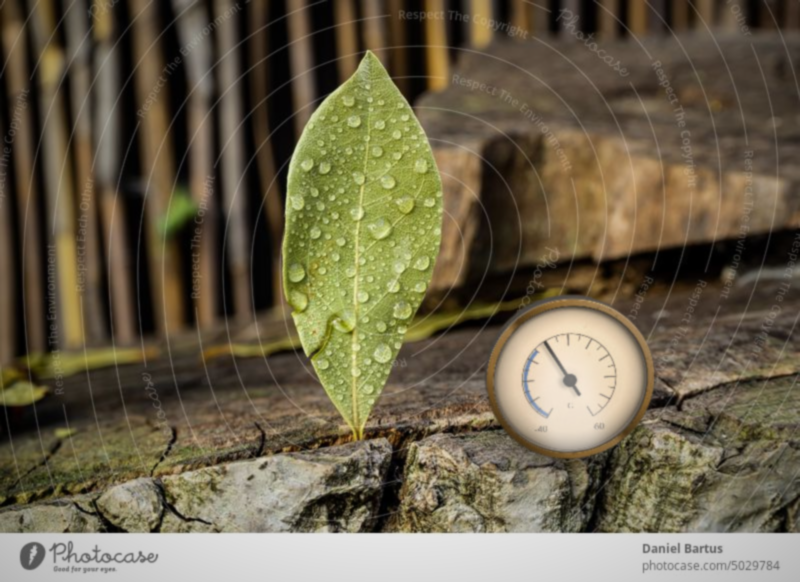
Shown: 0 °C
